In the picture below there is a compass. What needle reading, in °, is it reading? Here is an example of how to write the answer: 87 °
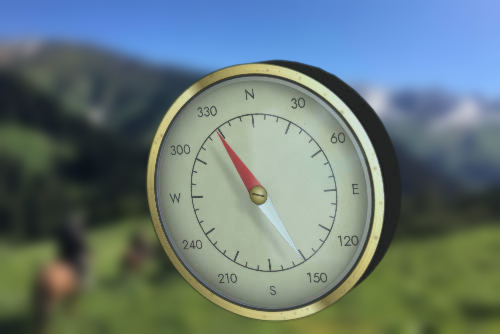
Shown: 330 °
